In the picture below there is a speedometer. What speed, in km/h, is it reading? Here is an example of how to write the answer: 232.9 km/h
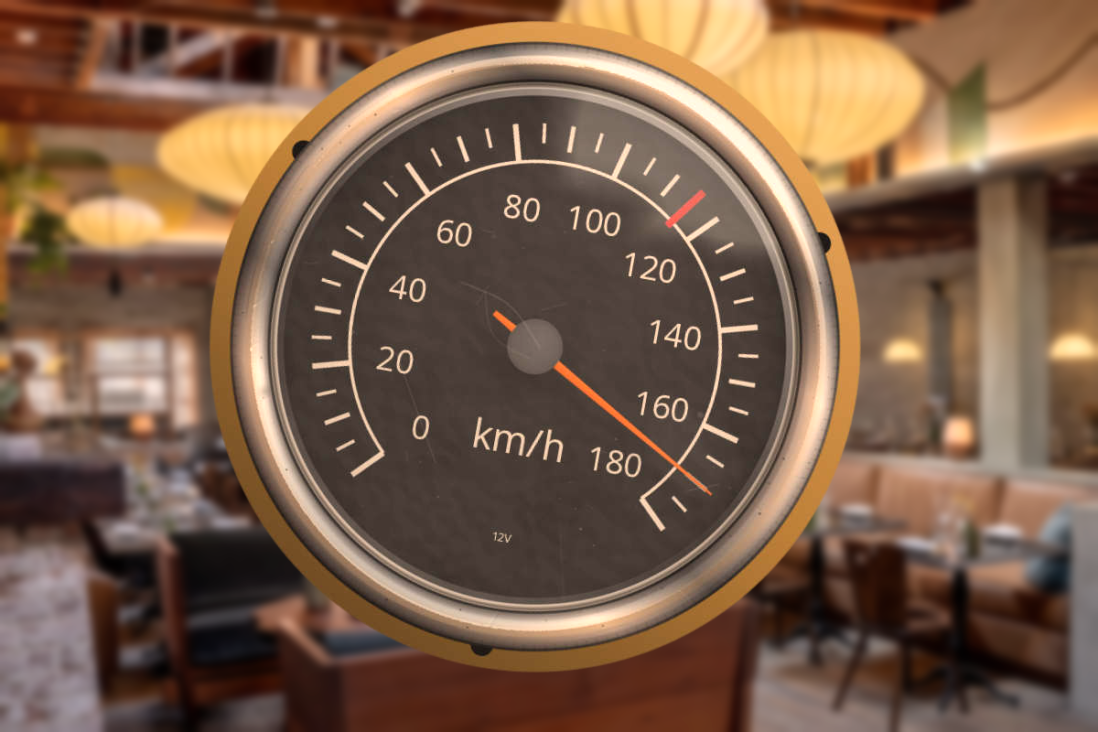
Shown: 170 km/h
